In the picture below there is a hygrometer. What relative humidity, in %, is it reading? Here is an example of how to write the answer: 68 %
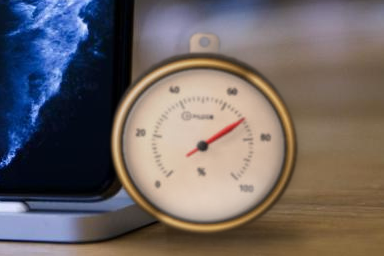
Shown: 70 %
